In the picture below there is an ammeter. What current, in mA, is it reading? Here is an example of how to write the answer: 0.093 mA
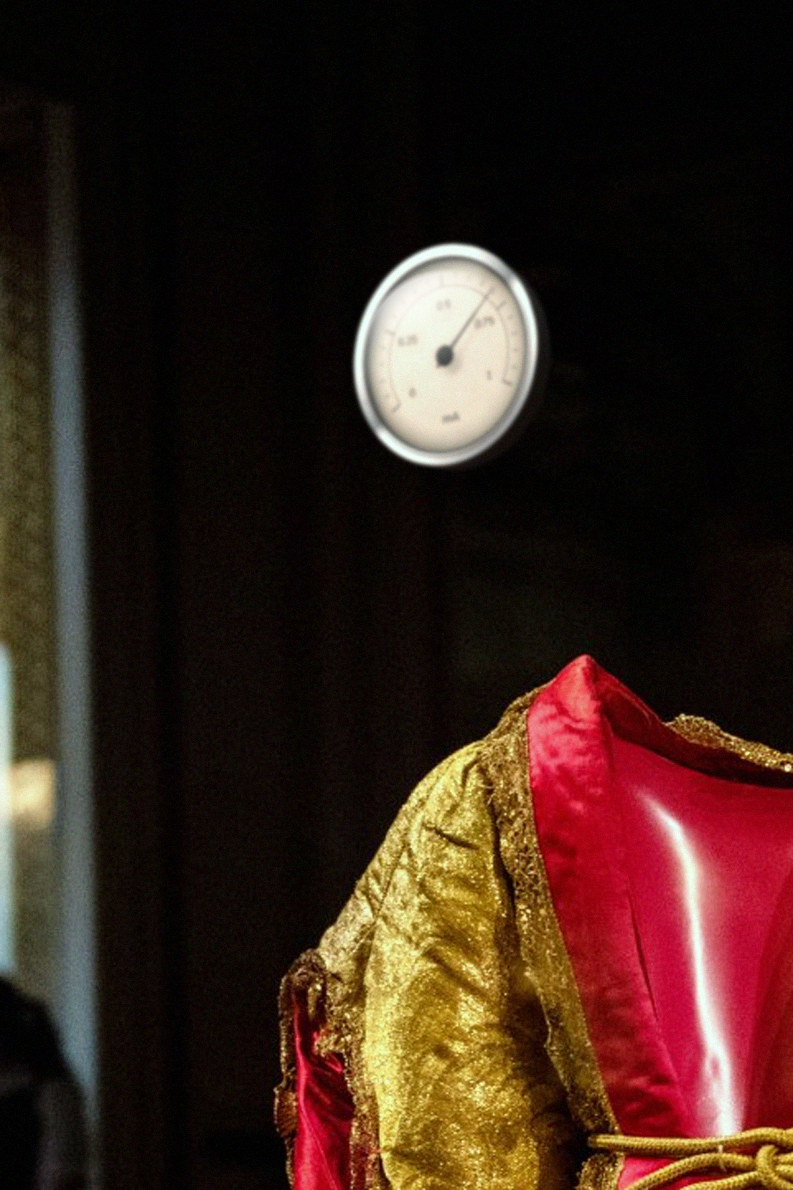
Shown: 0.7 mA
